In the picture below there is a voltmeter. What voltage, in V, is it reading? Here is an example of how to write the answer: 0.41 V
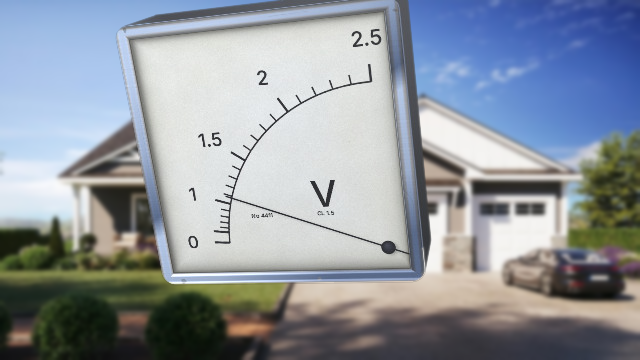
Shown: 1.1 V
